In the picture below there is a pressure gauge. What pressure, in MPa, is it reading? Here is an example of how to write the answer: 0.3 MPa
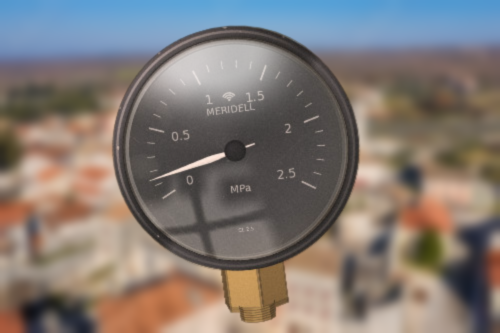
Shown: 0.15 MPa
